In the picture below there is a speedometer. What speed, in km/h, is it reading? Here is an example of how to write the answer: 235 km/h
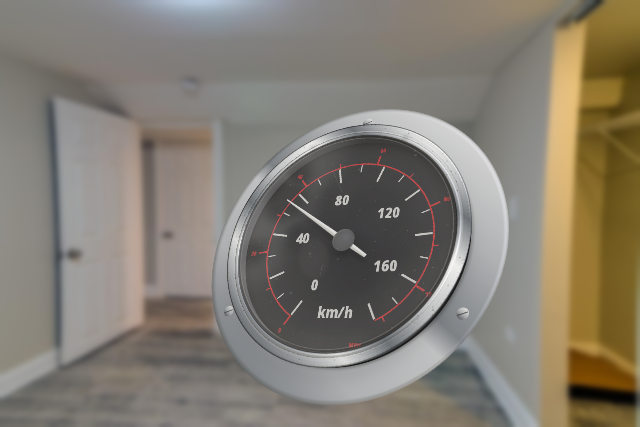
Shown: 55 km/h
